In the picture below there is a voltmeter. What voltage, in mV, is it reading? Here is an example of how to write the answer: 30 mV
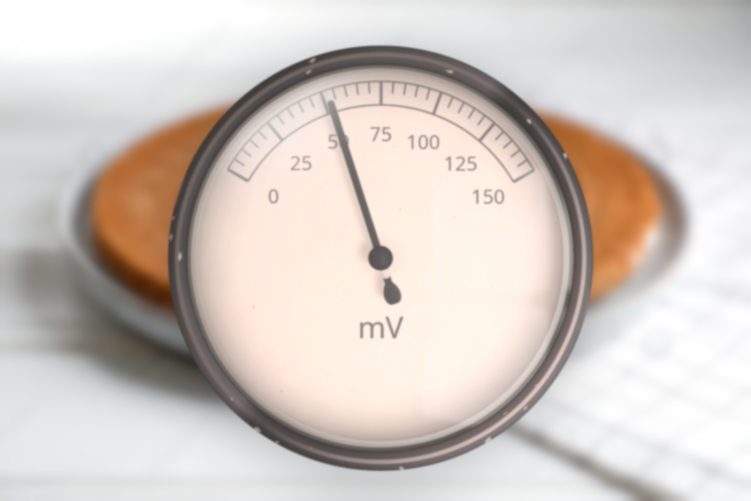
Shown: 52.5 mV
